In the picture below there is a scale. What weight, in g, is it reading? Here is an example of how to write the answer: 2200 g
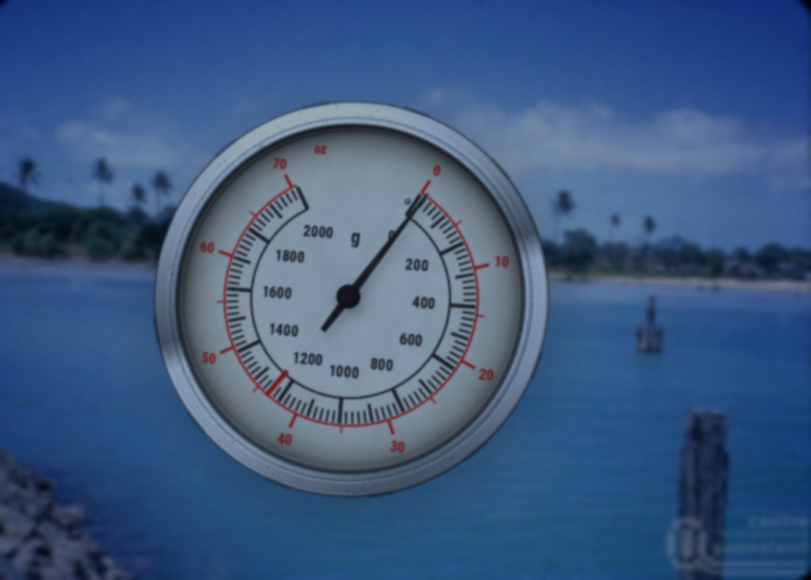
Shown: 20 g
